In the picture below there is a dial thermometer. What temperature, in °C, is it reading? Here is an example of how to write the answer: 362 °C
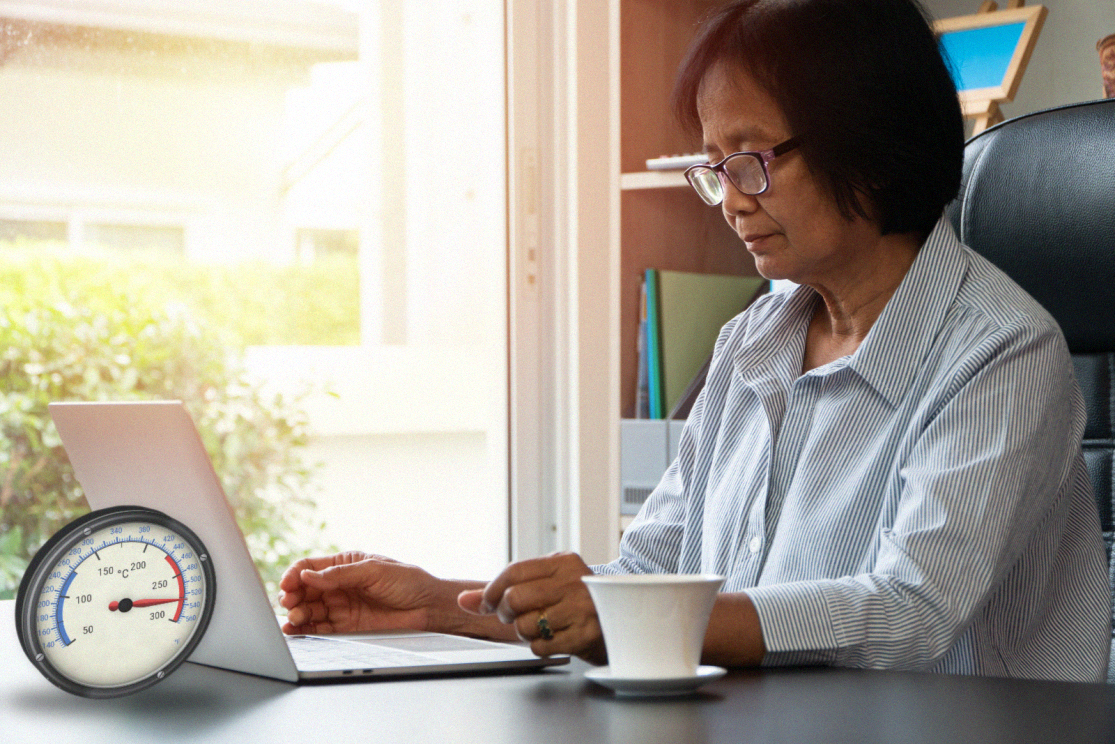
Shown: 275 °C
